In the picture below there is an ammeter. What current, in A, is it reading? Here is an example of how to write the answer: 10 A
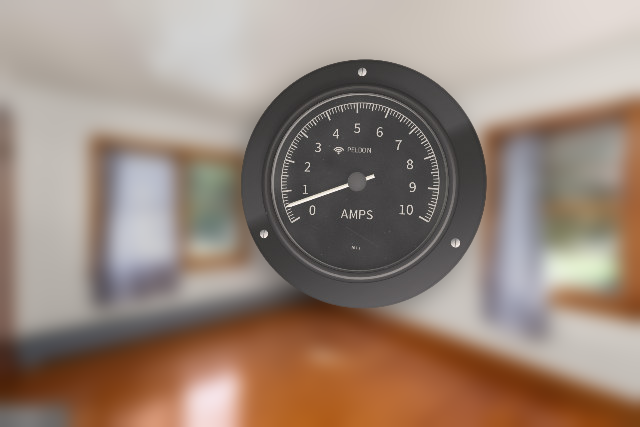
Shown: 0.5 A
